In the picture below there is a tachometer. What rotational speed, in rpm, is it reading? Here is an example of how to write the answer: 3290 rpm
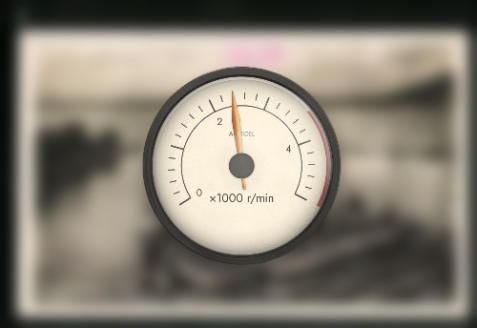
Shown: 2400 rpm
